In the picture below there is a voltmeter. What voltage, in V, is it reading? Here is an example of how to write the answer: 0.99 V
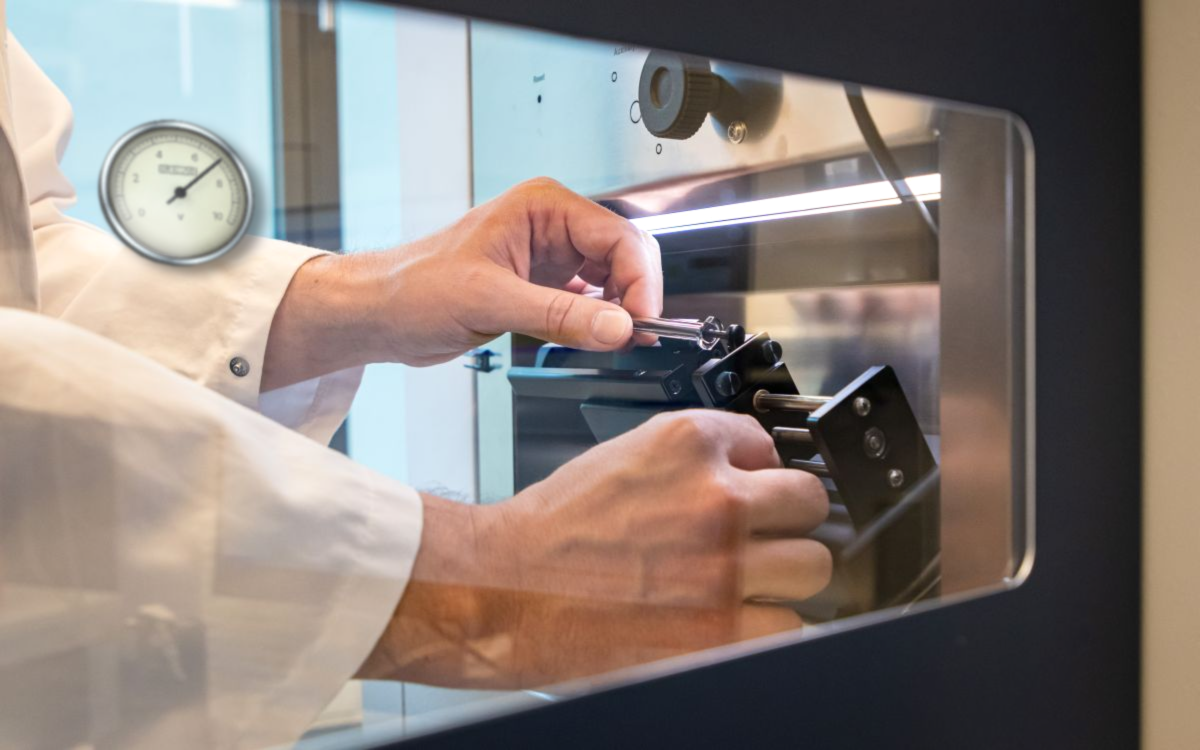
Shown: 7 V
